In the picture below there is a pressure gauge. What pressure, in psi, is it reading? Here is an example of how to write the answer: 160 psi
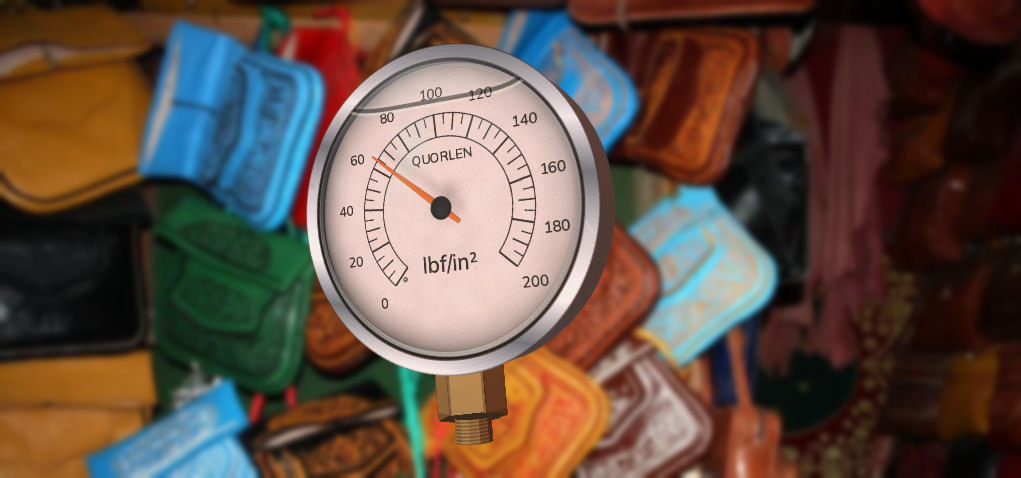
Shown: 65 psi
